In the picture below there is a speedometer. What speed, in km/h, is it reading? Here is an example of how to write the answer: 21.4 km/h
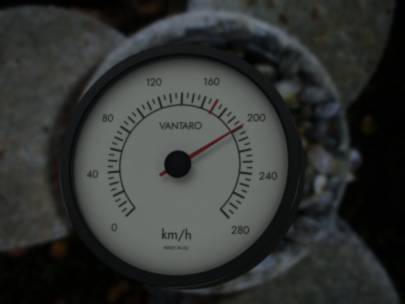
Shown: 200 km/h
